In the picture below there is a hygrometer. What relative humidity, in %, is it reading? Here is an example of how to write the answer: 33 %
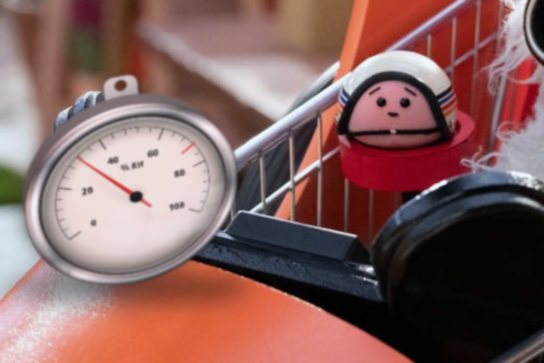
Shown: 32 %
